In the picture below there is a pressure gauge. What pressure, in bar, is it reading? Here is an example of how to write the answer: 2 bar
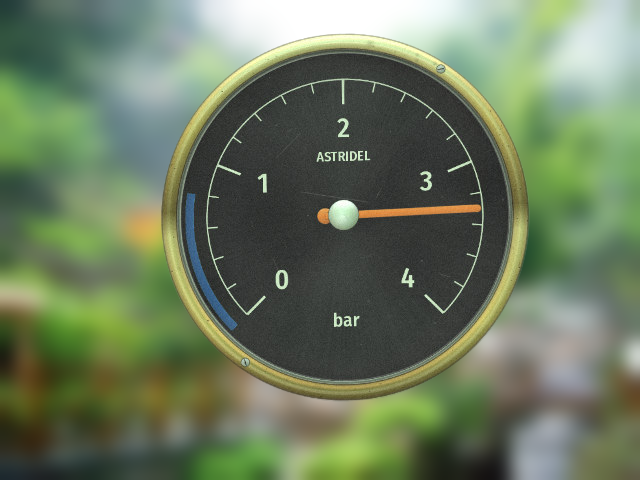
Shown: 3.3 bar
